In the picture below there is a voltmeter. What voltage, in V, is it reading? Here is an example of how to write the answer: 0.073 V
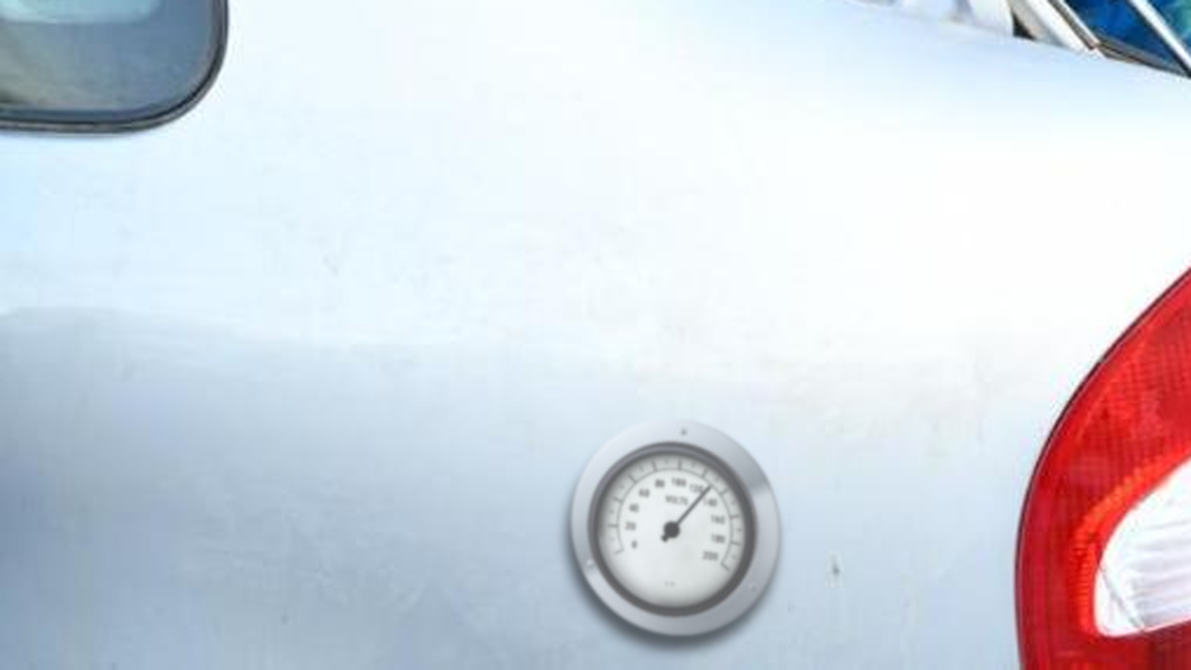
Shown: 130 V
